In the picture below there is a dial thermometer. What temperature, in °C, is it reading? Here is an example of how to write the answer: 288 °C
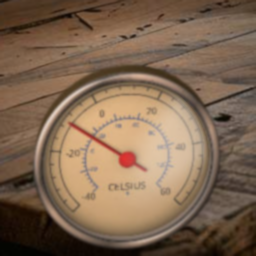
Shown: -10 °C
